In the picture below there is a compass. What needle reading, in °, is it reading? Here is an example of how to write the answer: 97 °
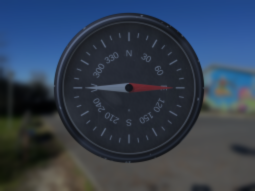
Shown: 90 °
